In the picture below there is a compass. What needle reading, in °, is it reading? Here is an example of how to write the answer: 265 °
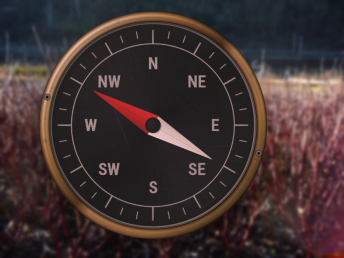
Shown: 300 °
